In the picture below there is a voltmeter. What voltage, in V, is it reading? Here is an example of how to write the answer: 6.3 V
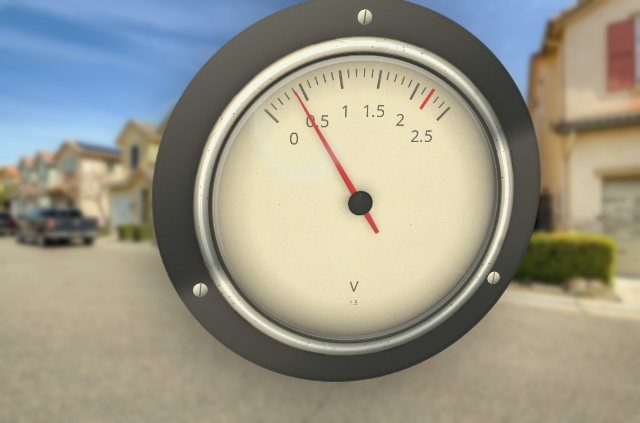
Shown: 0.4 V
